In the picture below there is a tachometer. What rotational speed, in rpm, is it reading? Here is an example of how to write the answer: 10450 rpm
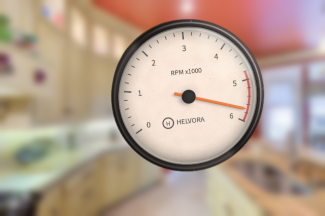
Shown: 5700 rpm
